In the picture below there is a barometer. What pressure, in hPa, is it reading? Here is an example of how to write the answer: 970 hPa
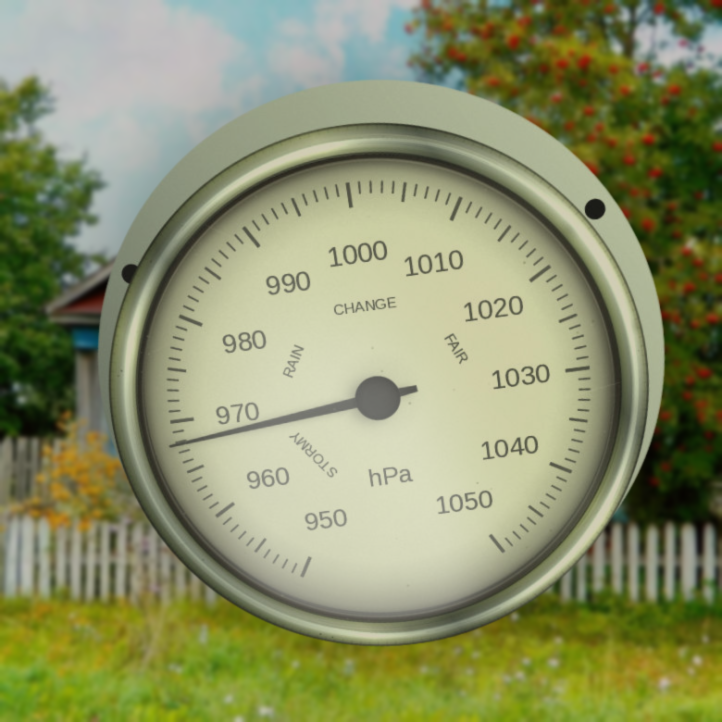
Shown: 968 hPa
